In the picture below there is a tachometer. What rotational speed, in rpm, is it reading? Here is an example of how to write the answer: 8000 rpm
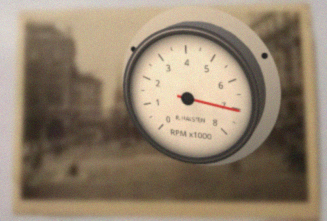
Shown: 7000 rpm
